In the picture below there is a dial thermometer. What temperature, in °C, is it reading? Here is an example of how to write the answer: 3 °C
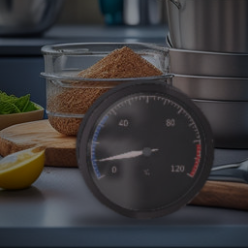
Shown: 10 °C
